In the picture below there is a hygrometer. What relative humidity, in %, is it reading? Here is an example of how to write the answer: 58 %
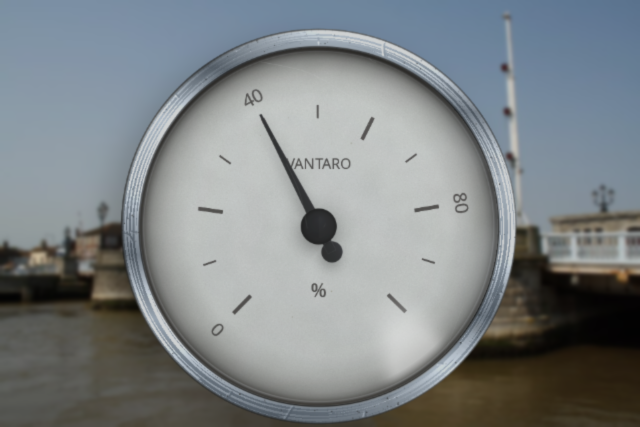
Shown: 40 %
